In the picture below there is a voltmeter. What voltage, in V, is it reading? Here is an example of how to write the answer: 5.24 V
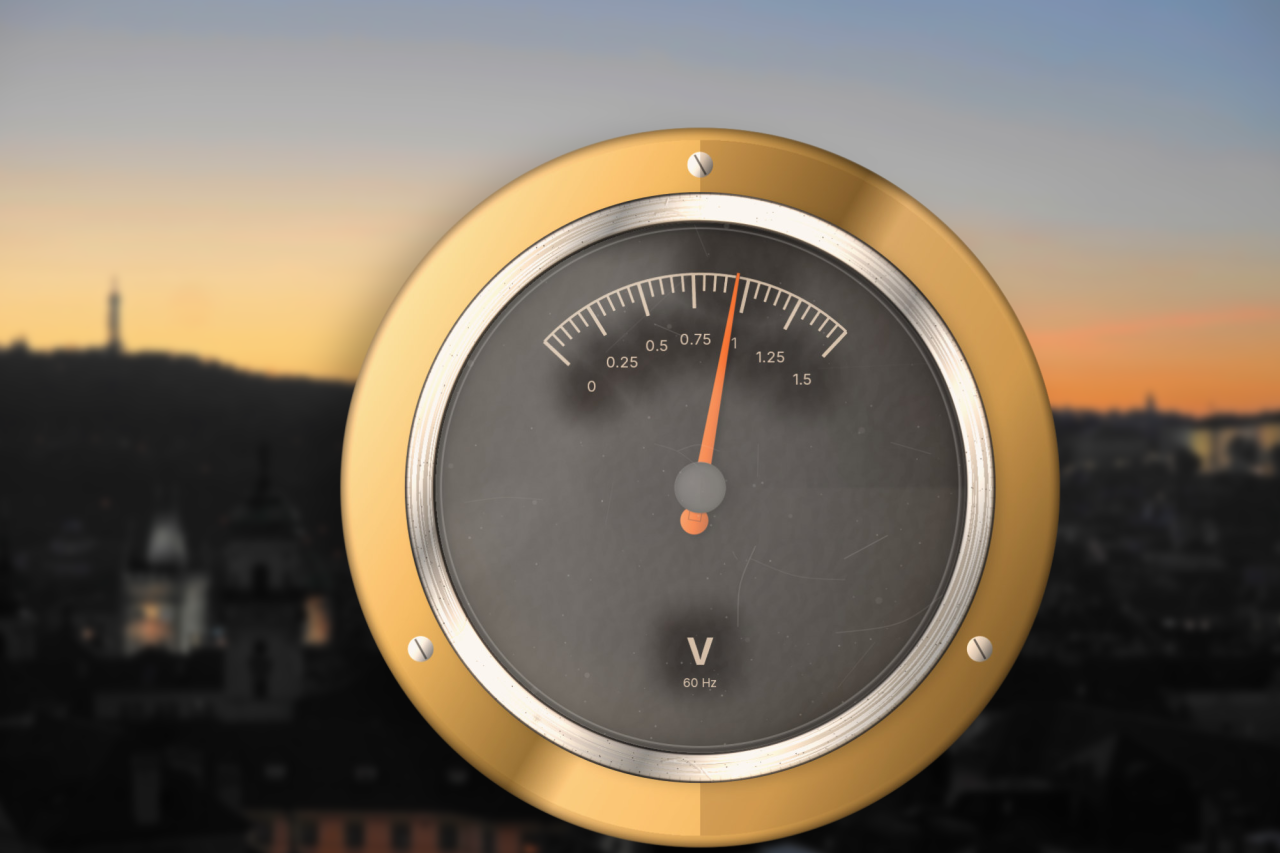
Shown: 0.95 V
